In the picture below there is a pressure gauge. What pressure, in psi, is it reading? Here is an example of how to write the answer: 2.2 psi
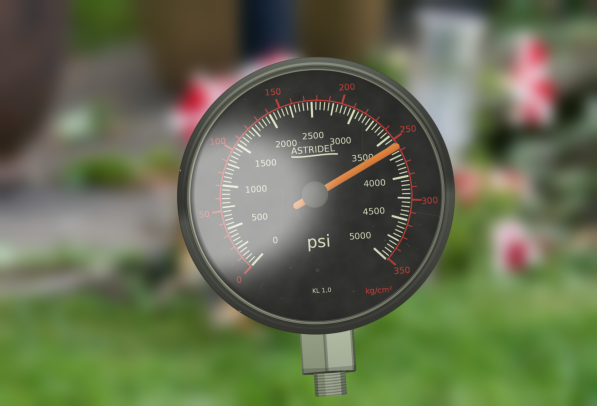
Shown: 3650 psi
